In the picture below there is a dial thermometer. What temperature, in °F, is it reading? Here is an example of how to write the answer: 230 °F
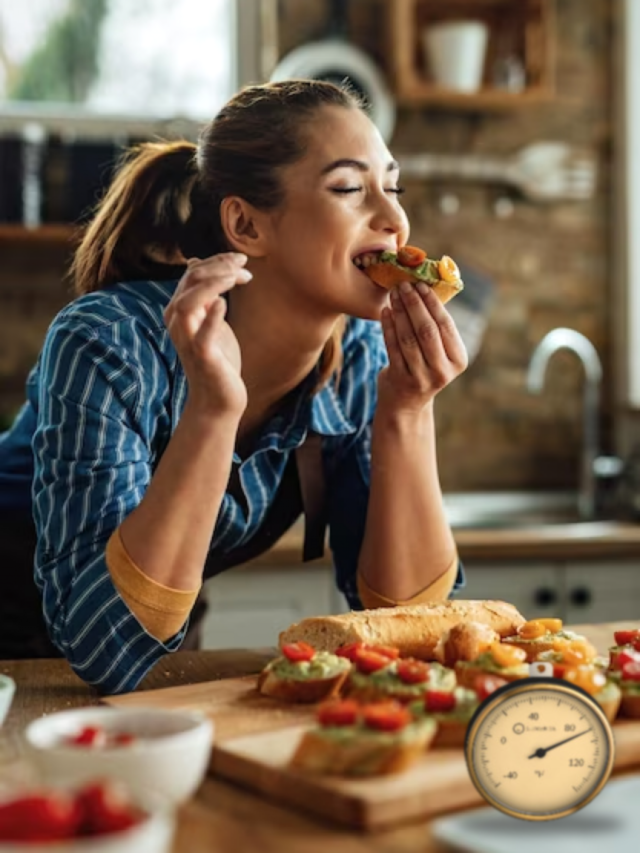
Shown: 90 °F
